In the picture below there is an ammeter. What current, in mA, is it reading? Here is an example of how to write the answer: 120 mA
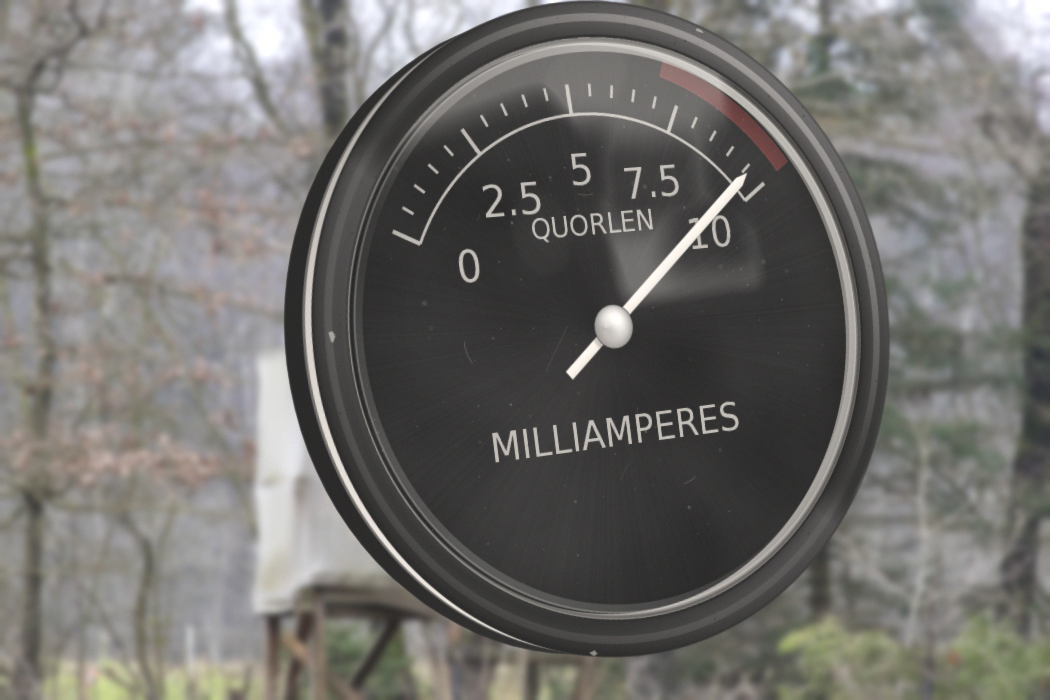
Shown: 9.5 mA
